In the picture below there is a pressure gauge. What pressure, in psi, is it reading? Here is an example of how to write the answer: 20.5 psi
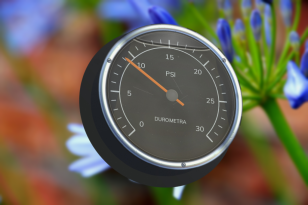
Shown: 9 psi
